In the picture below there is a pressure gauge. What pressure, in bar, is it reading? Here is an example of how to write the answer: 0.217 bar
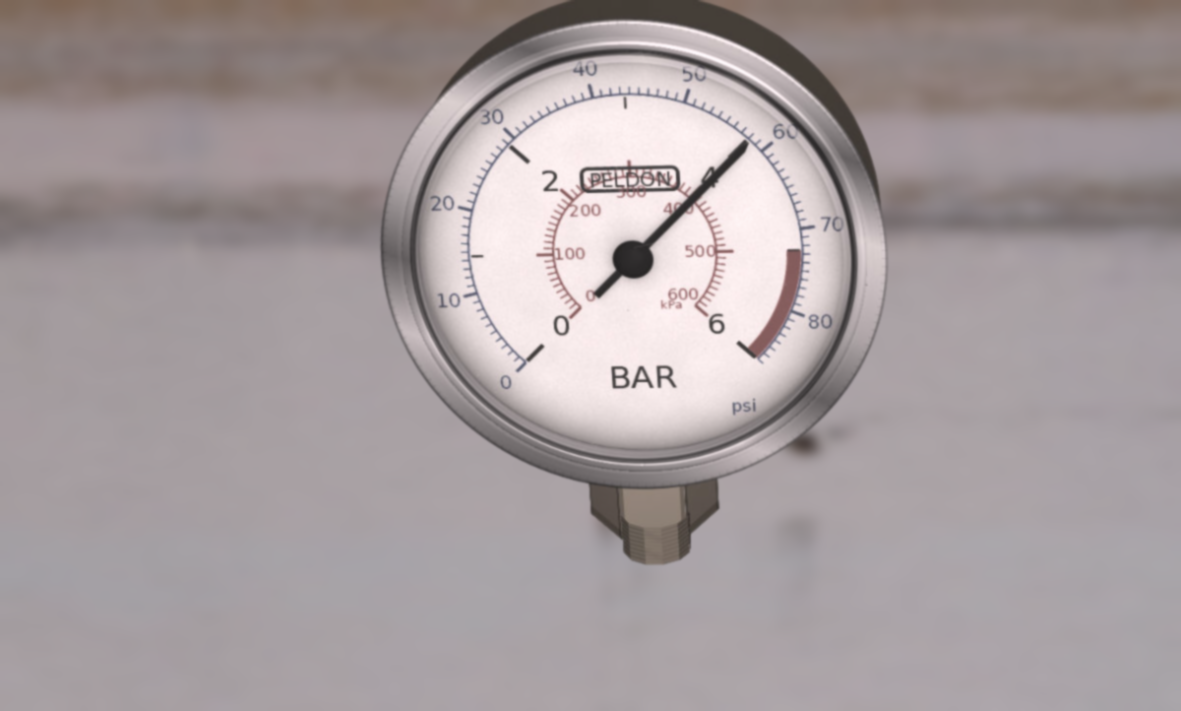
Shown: 4 bar
